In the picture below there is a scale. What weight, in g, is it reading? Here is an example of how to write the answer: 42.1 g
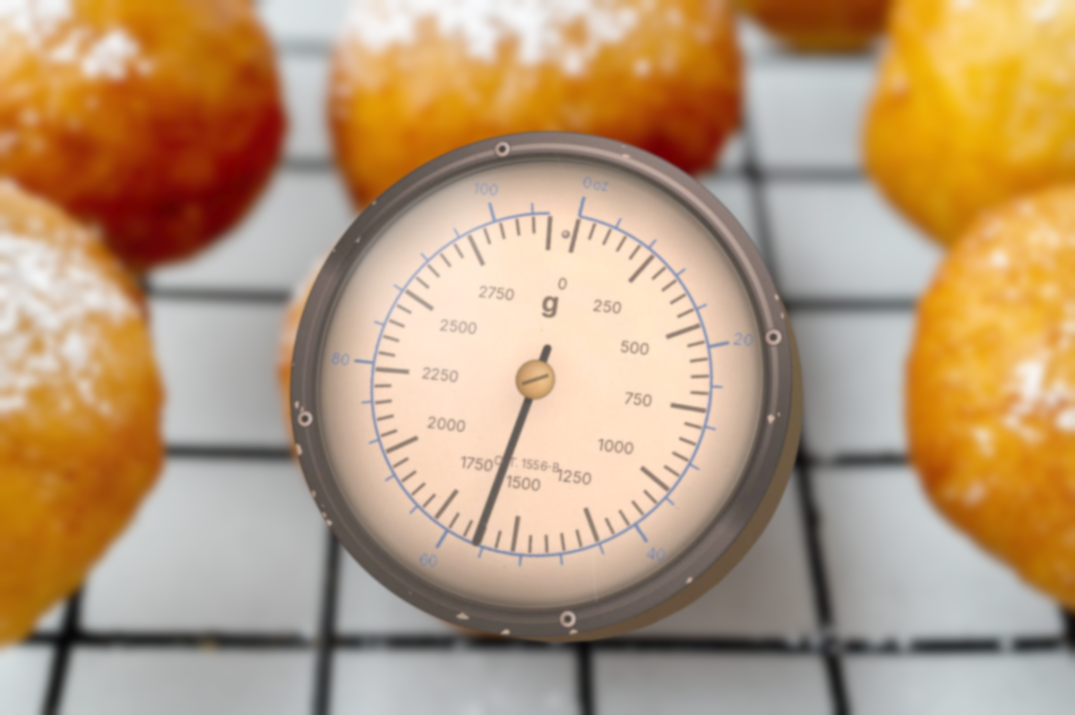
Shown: 1600 g
